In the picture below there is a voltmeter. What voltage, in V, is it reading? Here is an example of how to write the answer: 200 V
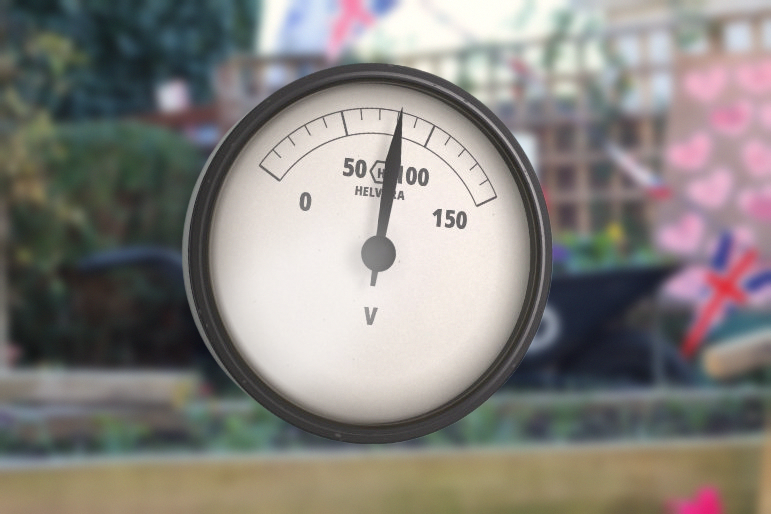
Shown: 80 V
